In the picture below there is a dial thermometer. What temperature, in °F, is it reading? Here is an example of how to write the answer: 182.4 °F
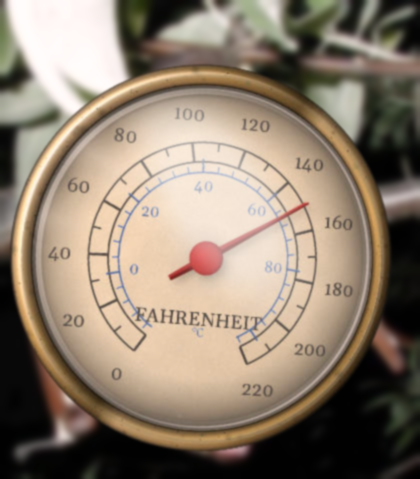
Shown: 150 °F
